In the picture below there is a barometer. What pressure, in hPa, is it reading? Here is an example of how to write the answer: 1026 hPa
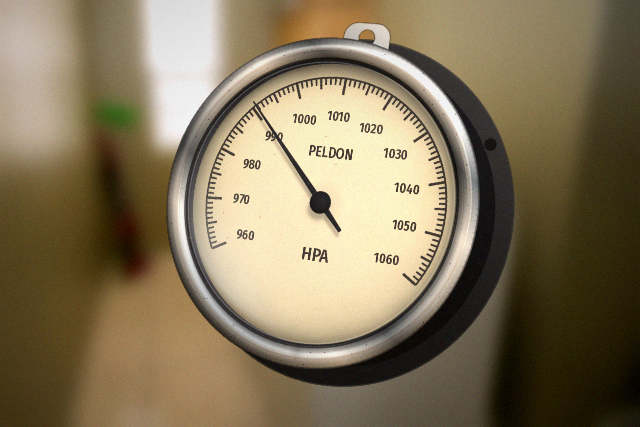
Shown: 991 hPa
